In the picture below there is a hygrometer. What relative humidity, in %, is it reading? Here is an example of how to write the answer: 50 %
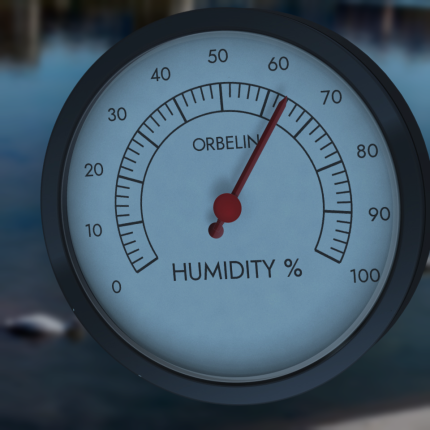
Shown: 64 %
